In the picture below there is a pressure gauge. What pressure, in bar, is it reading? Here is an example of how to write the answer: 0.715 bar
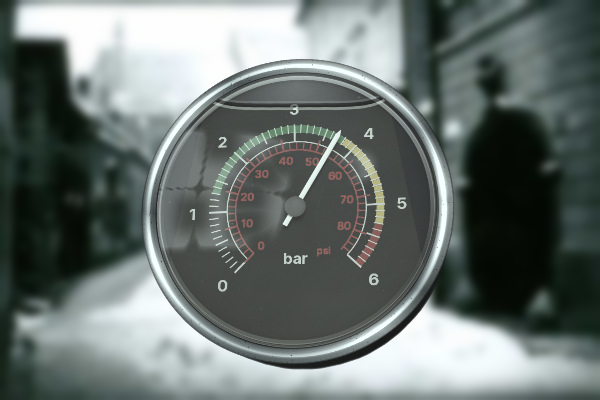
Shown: 3.7 bar
